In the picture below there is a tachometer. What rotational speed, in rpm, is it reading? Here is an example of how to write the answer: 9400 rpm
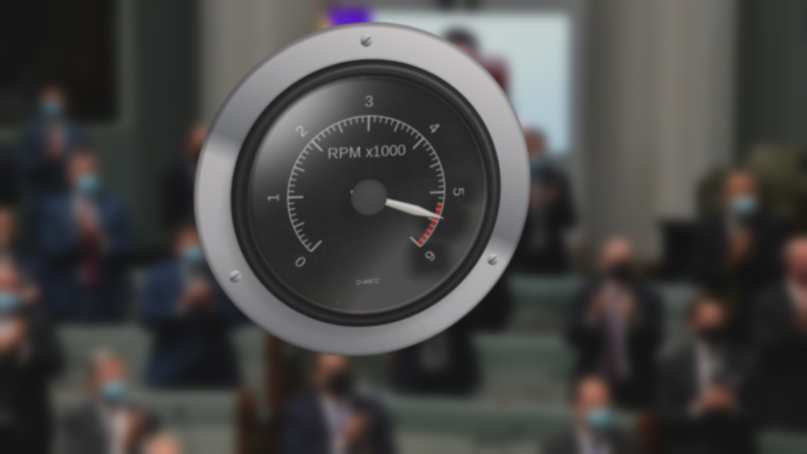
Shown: 5400 rpm
